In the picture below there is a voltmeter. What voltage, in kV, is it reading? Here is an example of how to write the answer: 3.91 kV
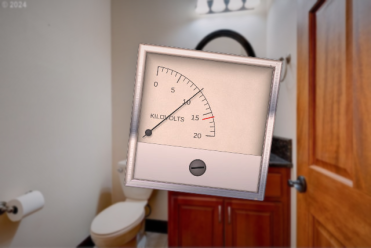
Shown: 10 kV
